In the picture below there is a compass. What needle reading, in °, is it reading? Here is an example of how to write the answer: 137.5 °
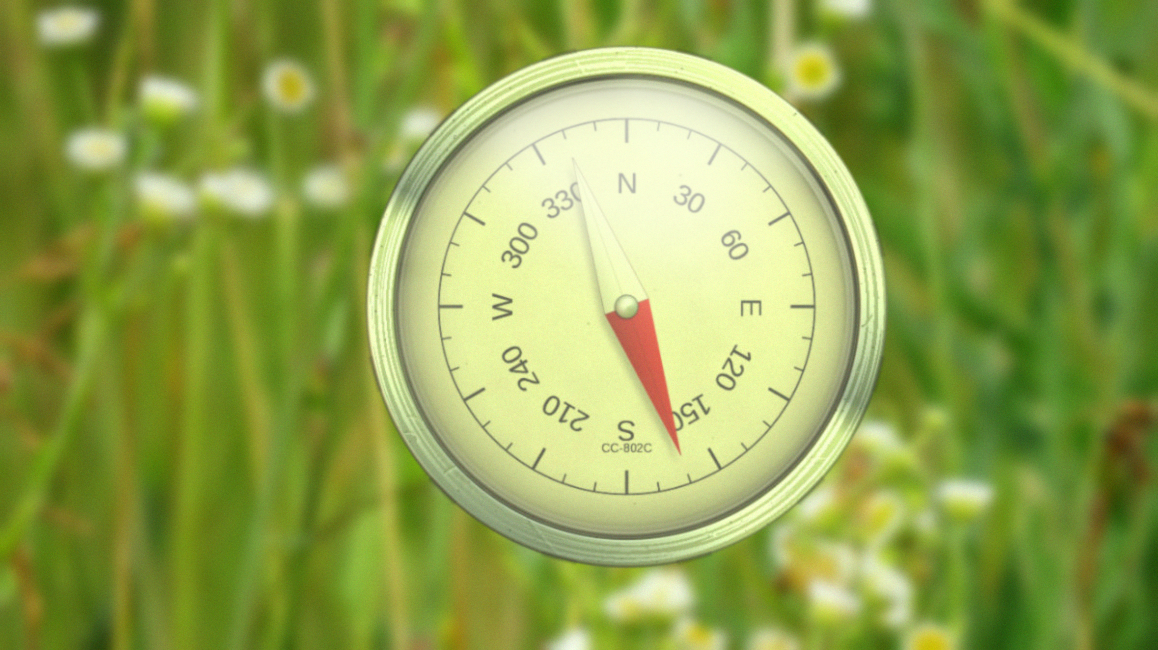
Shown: 160 °
